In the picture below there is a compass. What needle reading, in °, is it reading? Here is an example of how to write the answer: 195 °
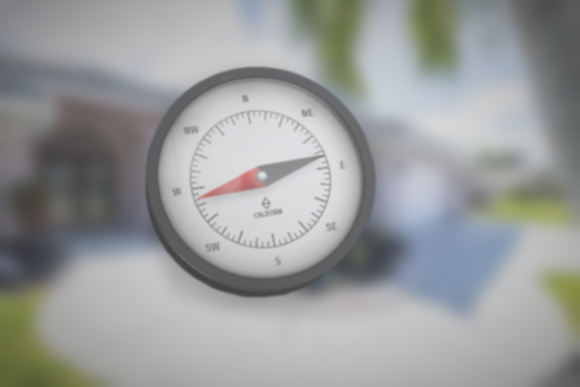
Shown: 260 °
